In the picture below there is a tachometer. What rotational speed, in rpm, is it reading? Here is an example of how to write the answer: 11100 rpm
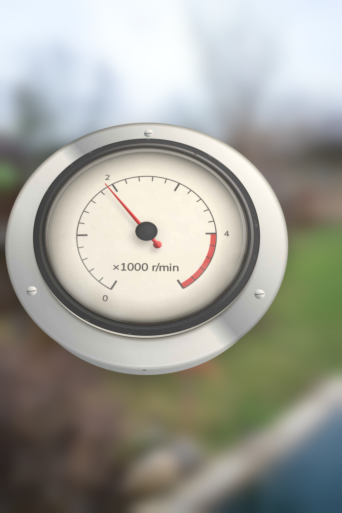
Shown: 1900 rpm
